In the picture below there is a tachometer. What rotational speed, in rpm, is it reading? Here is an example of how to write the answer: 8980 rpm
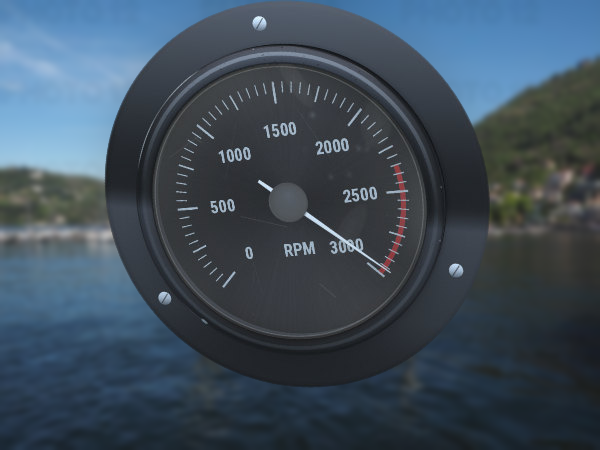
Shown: 2950 rpm
